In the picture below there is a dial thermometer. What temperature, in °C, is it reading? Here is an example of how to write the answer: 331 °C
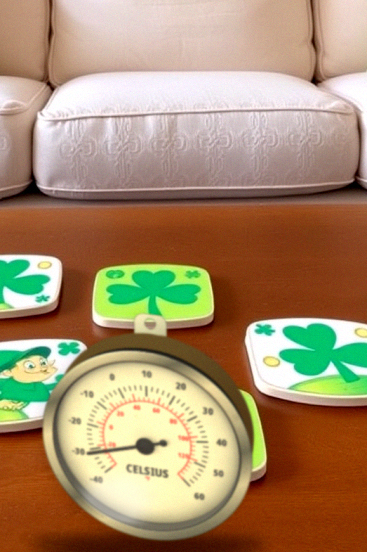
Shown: -30 °C
